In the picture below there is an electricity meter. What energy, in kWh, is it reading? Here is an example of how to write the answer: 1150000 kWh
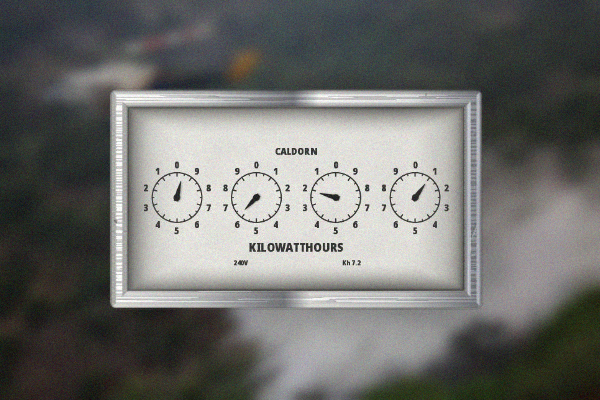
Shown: 9621 kWh
